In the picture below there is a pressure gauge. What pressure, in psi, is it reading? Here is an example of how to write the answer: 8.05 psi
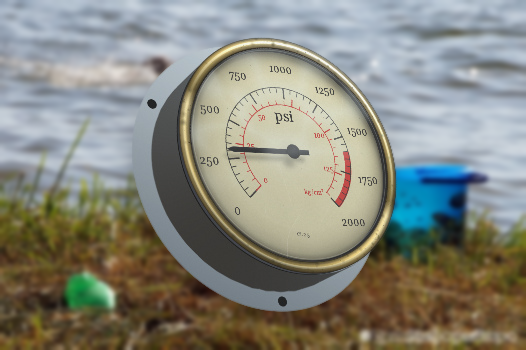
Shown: 300 psi
